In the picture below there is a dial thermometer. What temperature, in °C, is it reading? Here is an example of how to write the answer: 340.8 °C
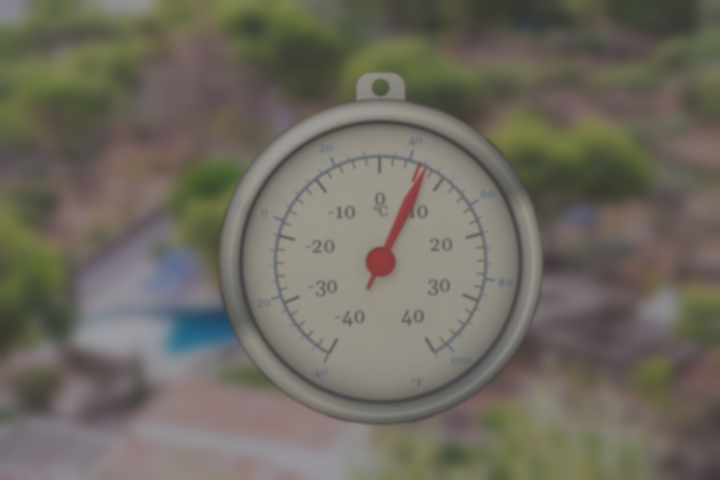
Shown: 7 °C
